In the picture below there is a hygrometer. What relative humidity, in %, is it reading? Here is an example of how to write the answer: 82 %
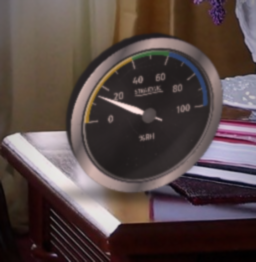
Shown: 15 %
